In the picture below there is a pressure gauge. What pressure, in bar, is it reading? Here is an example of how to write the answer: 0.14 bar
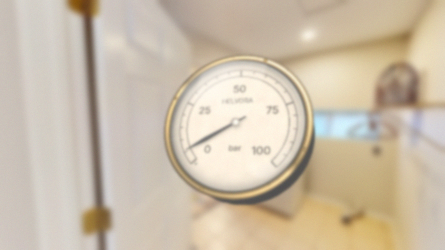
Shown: 5 bar
